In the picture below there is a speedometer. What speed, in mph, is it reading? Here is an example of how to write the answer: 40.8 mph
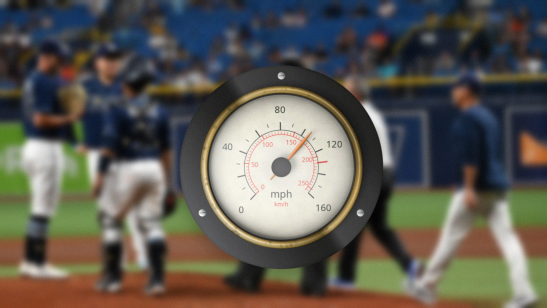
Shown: 105 mph
